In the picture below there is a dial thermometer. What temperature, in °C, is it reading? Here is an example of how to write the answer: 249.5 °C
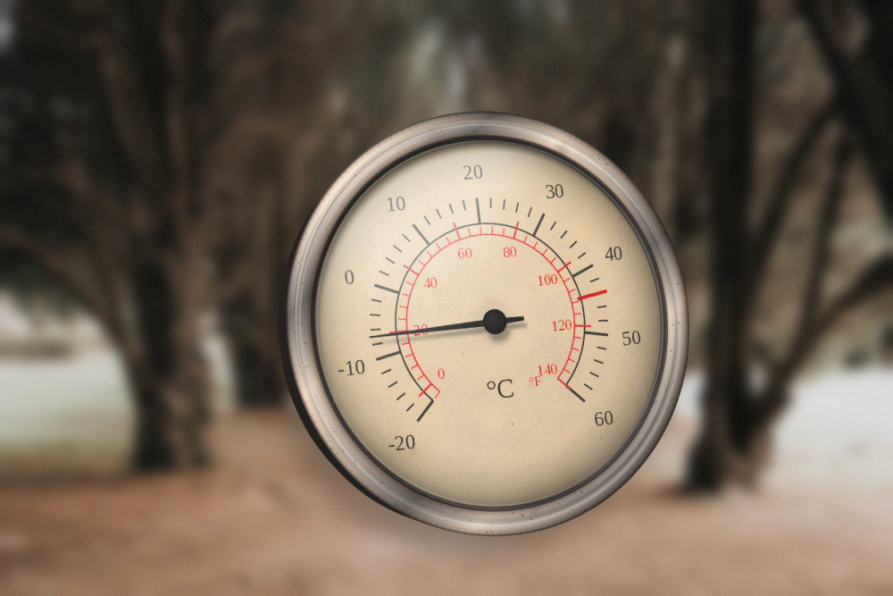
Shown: -7 °C
